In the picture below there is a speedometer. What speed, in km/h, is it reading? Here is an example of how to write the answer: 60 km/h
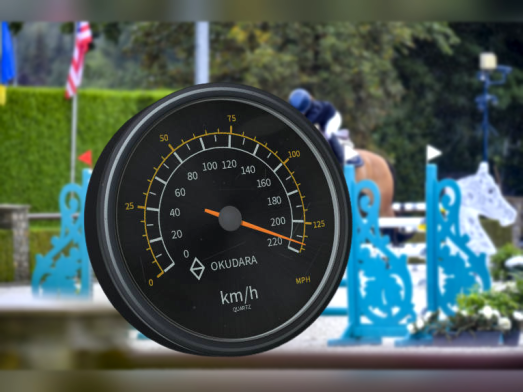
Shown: 215 km/h
